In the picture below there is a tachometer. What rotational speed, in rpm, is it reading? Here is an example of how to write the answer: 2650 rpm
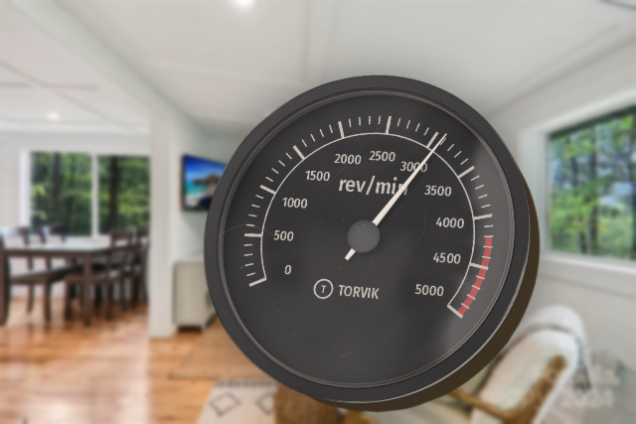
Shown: 3100 rpm
